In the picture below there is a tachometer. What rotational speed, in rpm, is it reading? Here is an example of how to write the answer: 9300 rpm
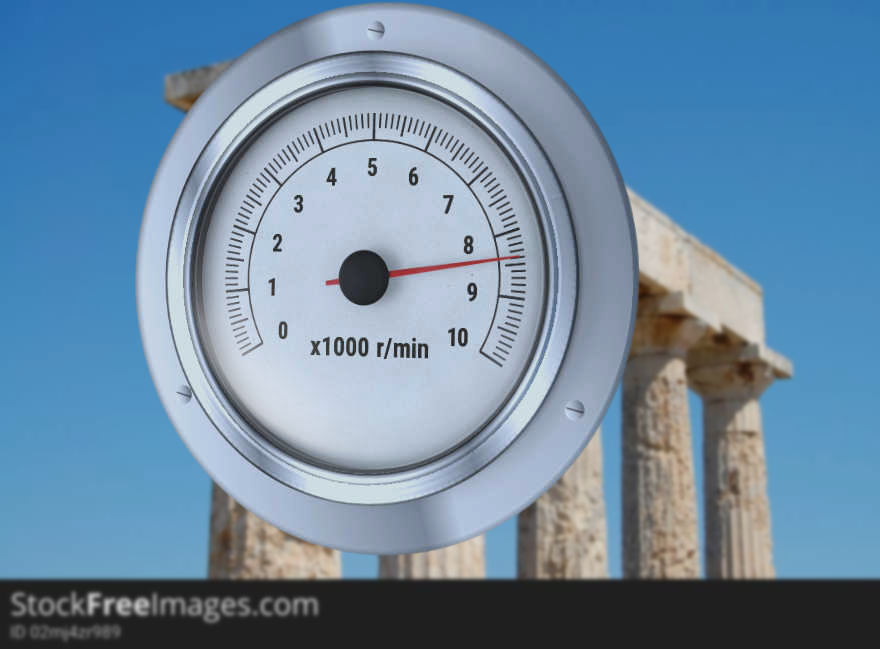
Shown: 8400 rpm
